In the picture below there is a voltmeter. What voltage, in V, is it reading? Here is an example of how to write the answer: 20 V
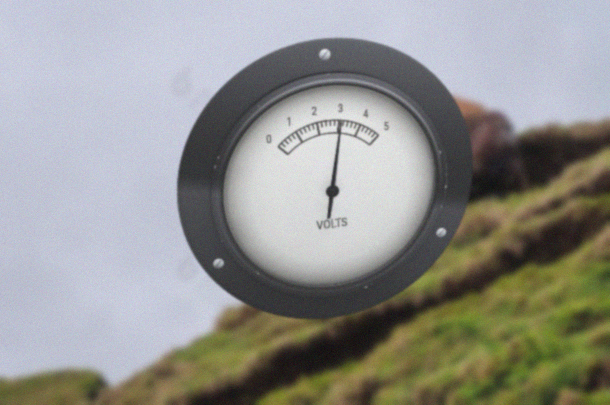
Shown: 3 V
